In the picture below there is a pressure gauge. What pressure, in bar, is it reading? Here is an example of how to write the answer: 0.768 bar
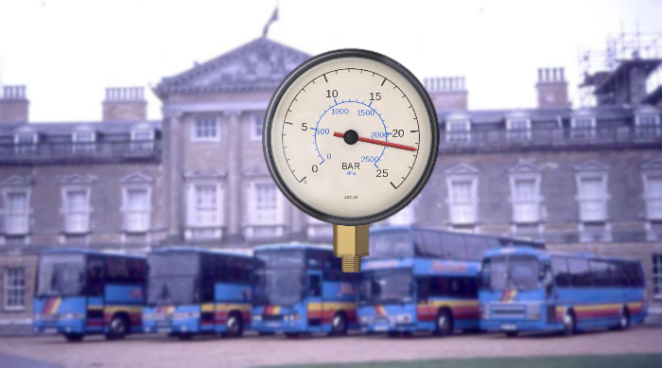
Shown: 21.5 bar
